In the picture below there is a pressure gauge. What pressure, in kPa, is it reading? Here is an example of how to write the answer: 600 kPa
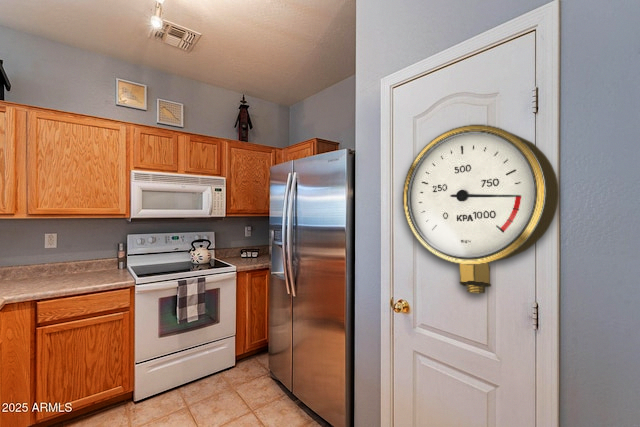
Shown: 850 kPa
